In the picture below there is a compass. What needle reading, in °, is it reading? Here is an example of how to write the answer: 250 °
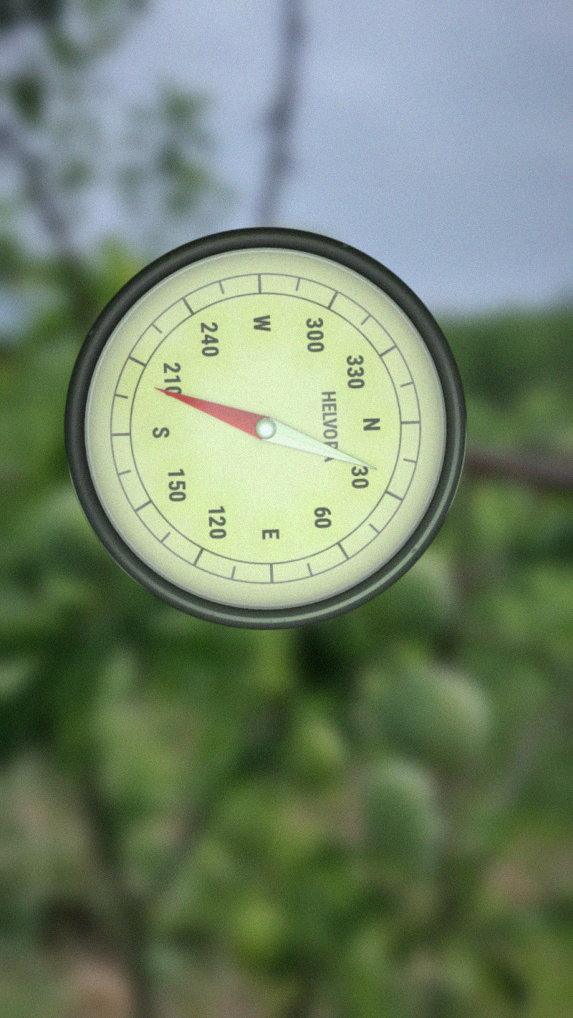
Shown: 202.5 °
